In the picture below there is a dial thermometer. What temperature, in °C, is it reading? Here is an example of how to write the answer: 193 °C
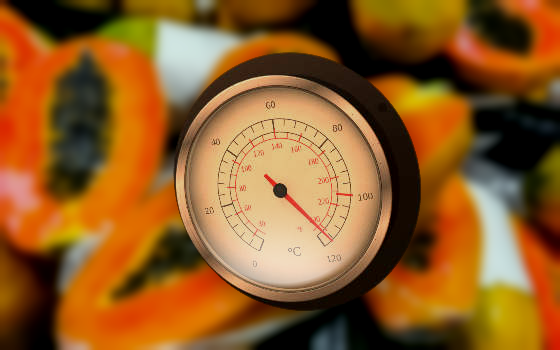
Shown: 116 °C
